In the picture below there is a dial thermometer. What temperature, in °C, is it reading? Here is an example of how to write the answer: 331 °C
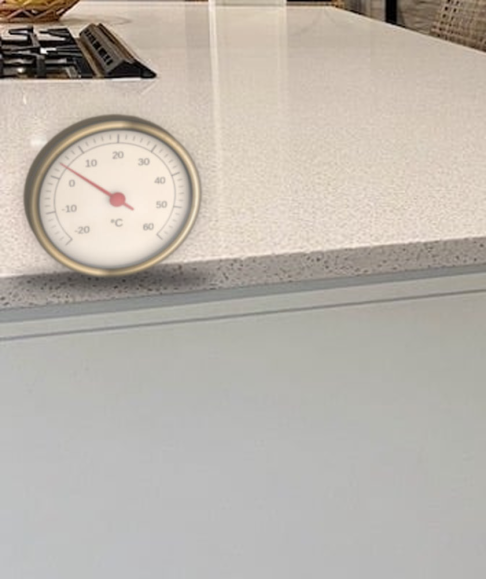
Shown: 4 °C
